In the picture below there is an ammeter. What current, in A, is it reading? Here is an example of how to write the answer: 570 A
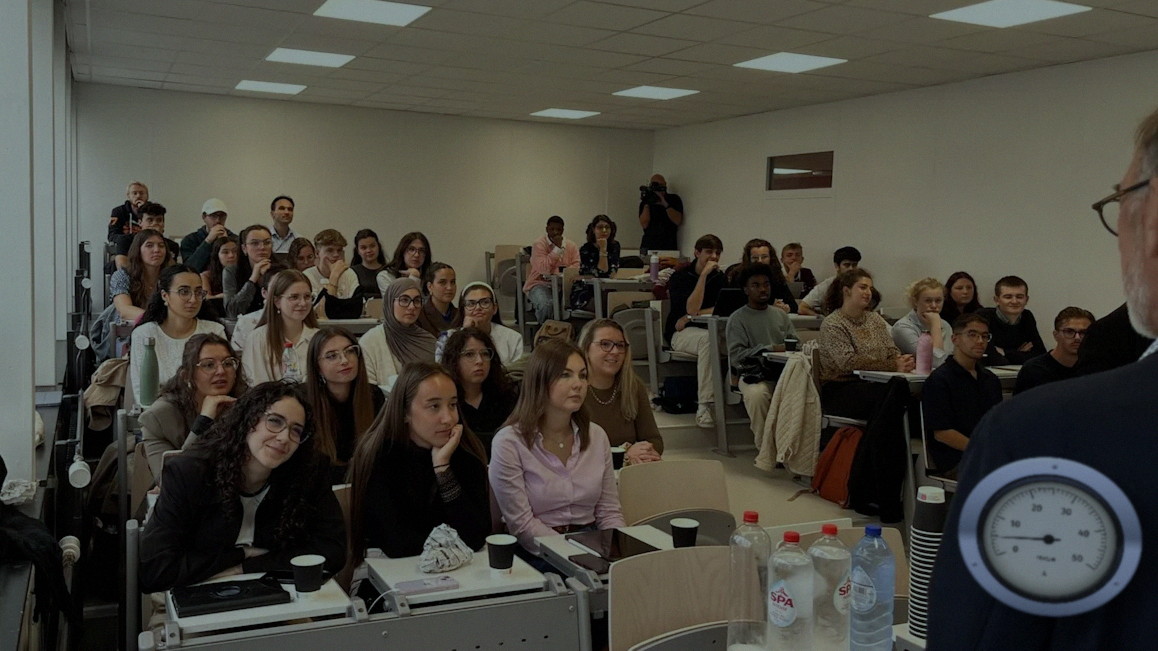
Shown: 5 A
